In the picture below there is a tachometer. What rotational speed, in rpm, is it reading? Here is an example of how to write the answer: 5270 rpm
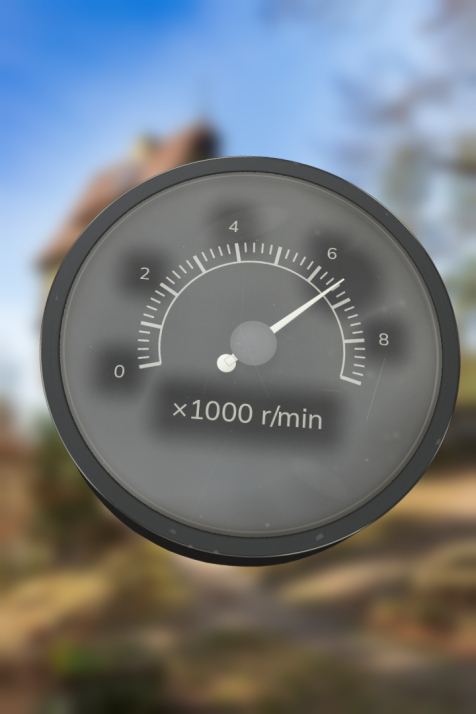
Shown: 6600 rpm
